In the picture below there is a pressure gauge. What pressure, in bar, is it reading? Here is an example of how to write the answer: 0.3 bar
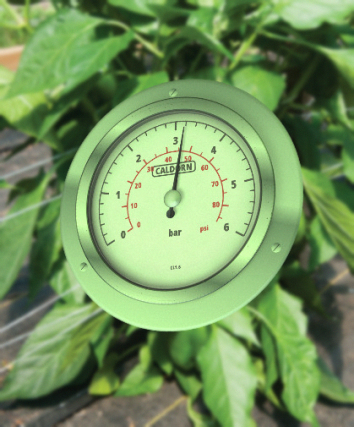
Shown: 3.2 bar
